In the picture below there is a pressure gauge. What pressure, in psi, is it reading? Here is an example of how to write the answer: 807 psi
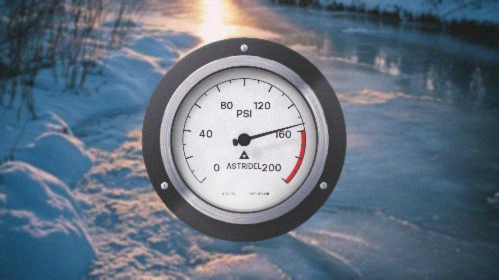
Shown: 155 psi
